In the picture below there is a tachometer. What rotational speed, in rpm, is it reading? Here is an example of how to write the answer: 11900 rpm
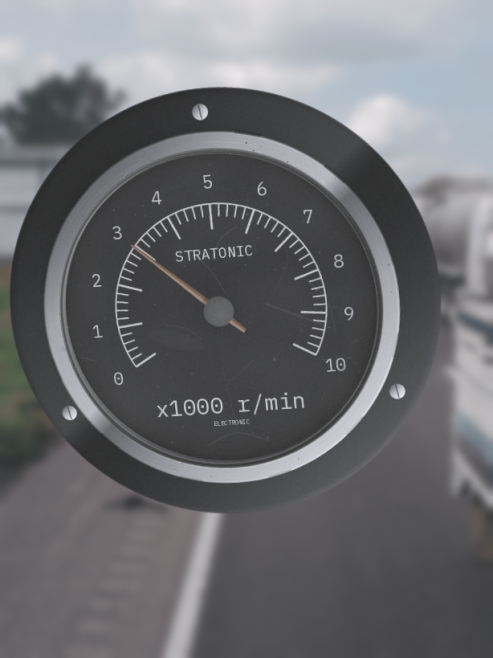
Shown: 3000 rpm
